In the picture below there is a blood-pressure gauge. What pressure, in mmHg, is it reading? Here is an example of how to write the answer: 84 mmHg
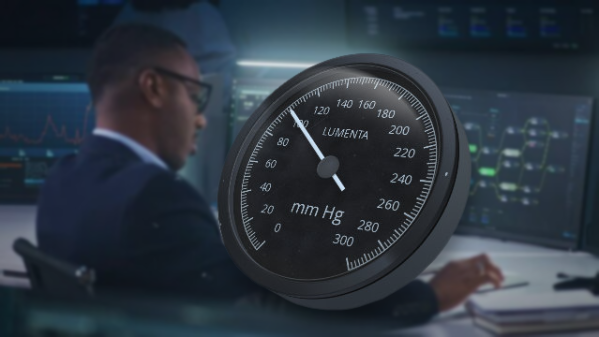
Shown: 100 mmHg
